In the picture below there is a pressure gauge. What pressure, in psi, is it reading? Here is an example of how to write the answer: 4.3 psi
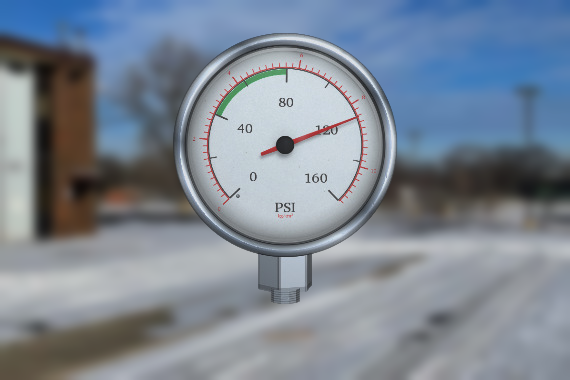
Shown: 120 psi
